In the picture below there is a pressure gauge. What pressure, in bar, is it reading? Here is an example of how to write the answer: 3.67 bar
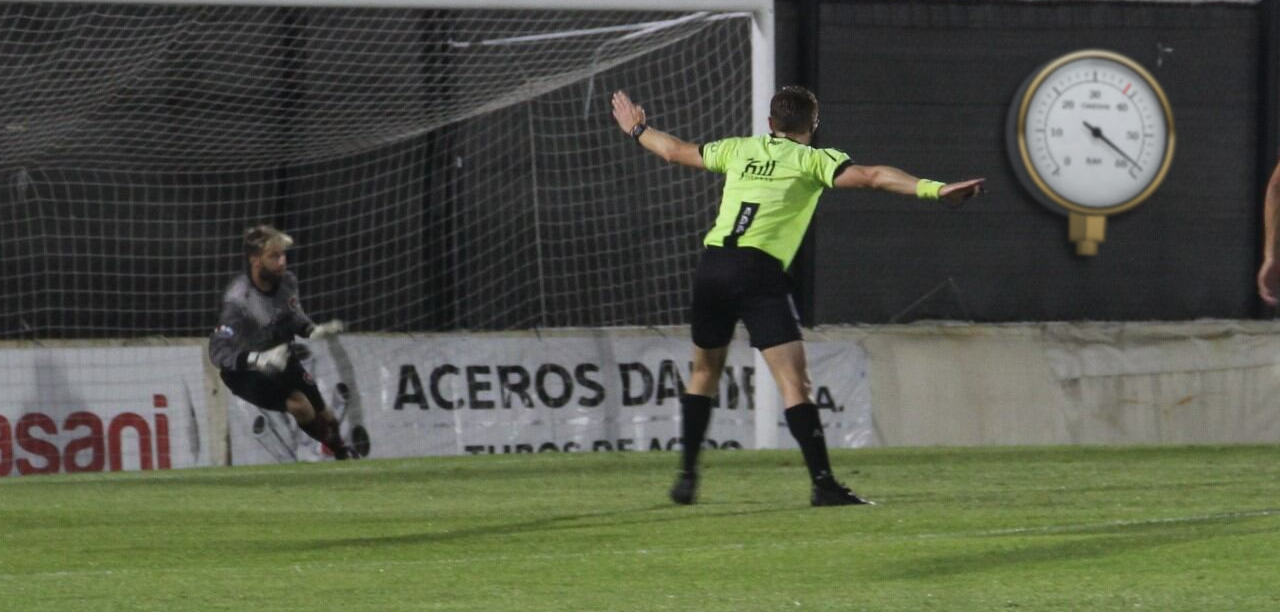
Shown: 58 bar
